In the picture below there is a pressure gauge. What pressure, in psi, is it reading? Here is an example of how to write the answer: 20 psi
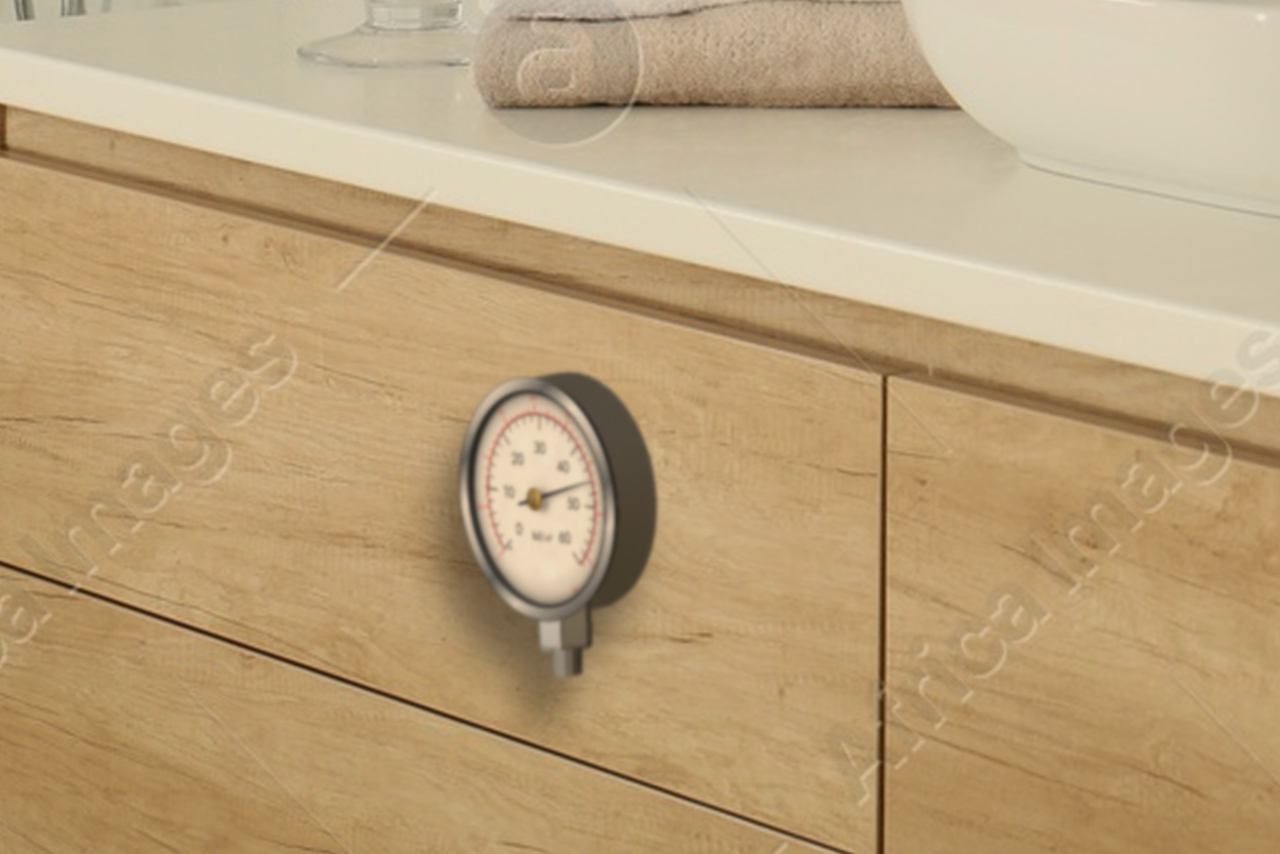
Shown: 46 psi
